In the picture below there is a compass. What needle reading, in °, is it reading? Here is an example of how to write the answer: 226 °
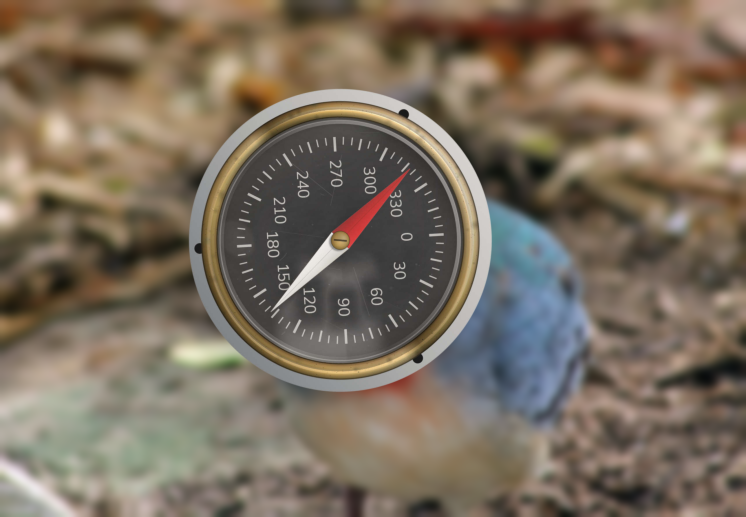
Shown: 317.5 °
